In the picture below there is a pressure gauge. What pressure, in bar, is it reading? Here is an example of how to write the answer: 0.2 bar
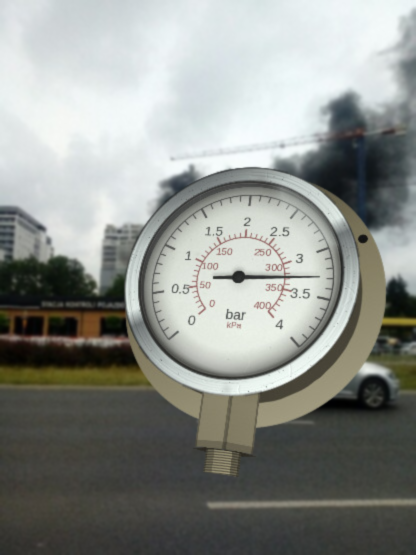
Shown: 3.3 bar
